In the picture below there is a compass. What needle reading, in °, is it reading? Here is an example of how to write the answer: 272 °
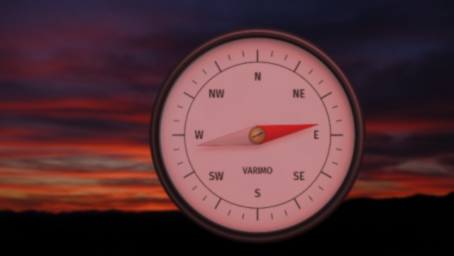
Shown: 80 °
